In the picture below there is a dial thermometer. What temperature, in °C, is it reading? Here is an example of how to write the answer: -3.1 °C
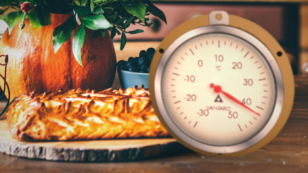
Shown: 42 °C
